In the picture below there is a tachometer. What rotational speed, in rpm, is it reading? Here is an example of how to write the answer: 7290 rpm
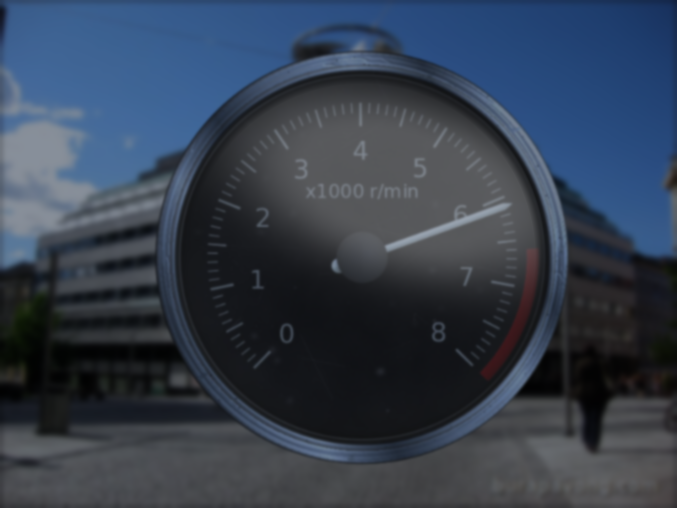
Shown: 6100 rpm
